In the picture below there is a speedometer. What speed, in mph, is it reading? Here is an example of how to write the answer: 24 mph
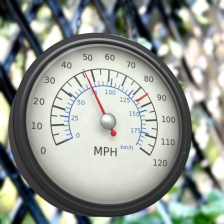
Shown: 45 mph
